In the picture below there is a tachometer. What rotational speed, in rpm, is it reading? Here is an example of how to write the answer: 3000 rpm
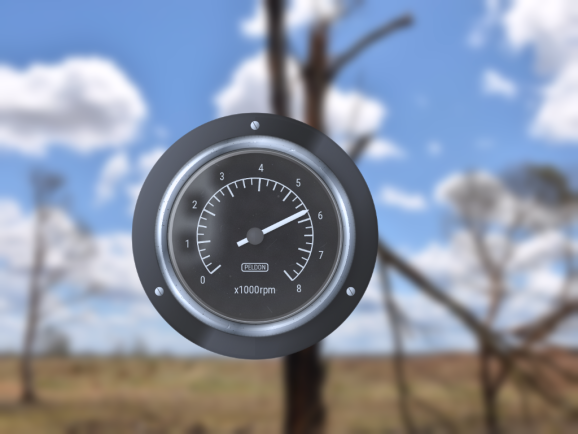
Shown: 5750 rpm
